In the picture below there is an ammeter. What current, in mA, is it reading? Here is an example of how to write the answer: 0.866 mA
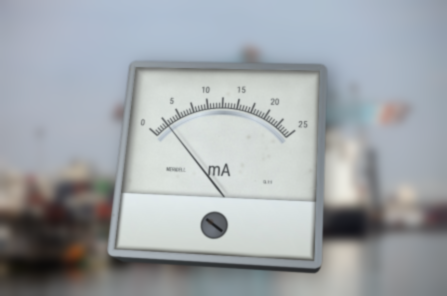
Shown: 2.5 mA
